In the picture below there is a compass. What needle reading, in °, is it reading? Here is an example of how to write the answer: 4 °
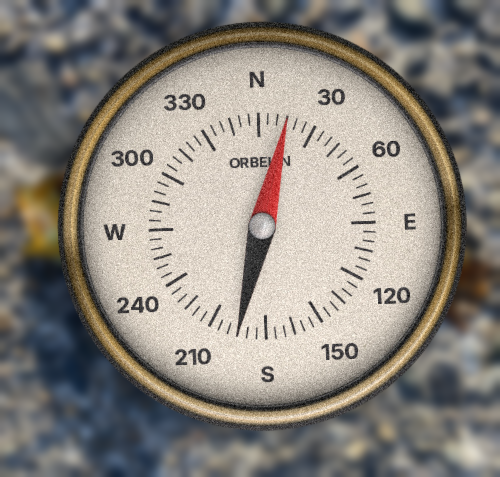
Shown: 15 °
